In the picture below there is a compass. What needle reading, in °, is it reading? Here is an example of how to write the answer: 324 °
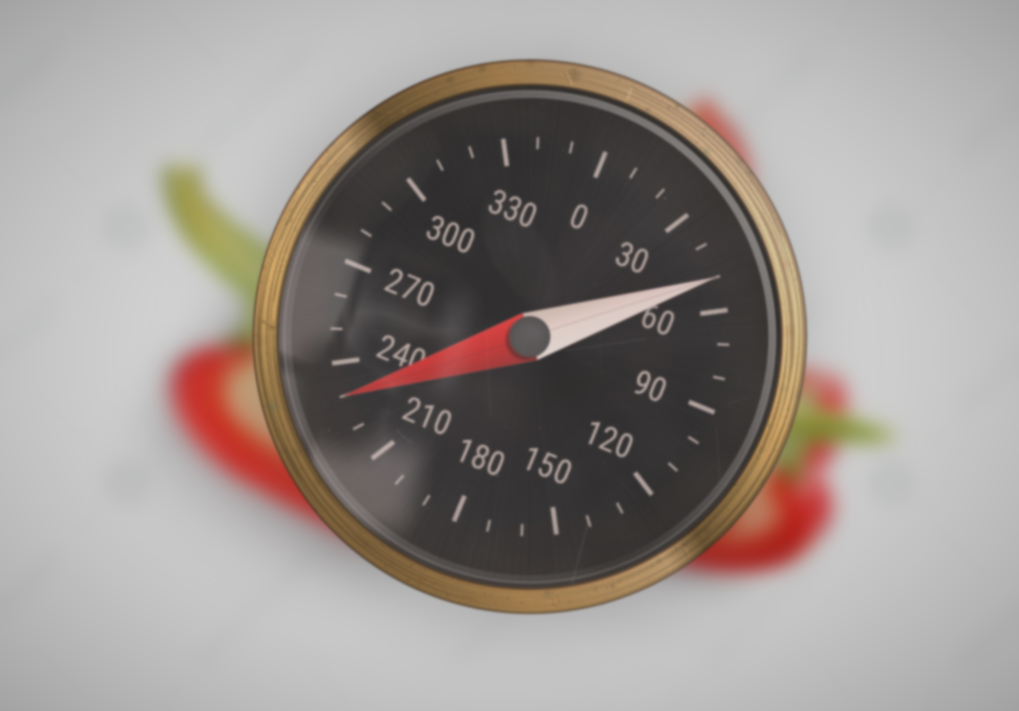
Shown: 230 °
